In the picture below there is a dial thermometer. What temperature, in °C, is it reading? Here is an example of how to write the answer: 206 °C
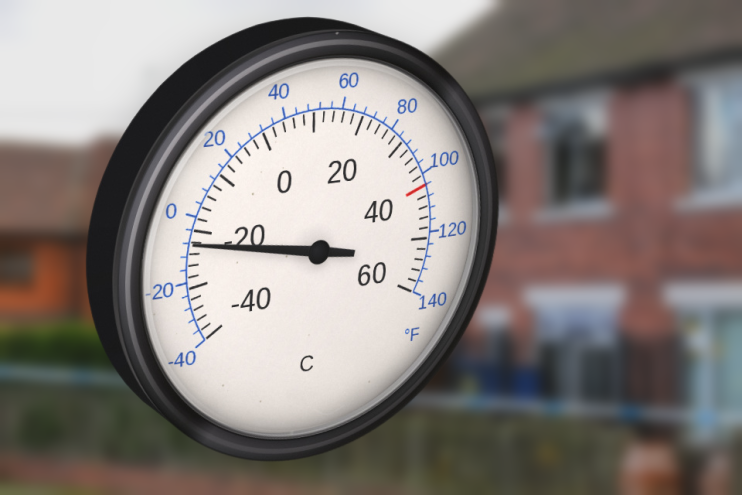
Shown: -22 °C
